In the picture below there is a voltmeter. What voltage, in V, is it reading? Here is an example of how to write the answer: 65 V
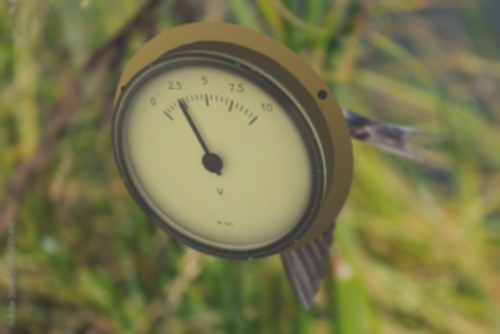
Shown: 2.5 V
